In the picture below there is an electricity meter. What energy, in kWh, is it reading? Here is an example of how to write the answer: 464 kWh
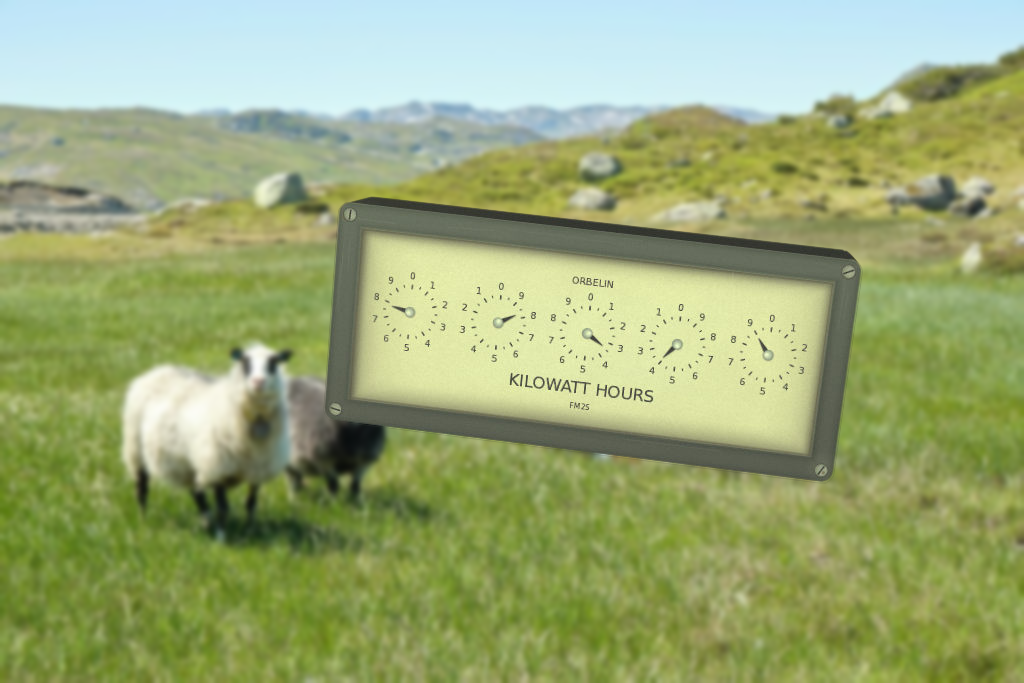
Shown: 78339 kWh
